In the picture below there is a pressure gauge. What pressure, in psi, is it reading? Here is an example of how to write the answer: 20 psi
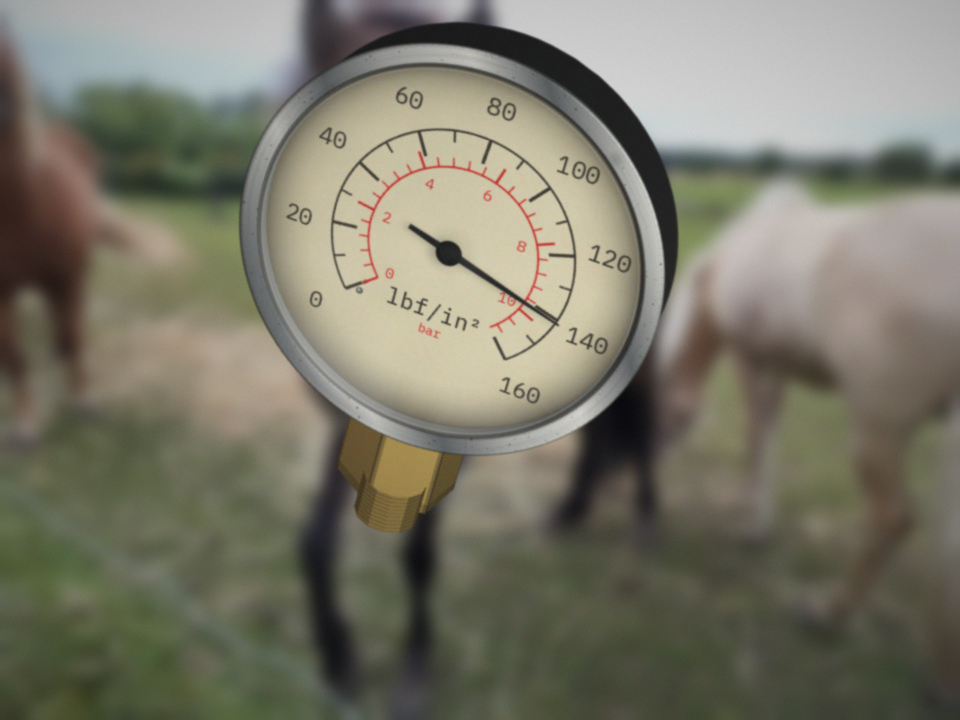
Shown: 140 psi
